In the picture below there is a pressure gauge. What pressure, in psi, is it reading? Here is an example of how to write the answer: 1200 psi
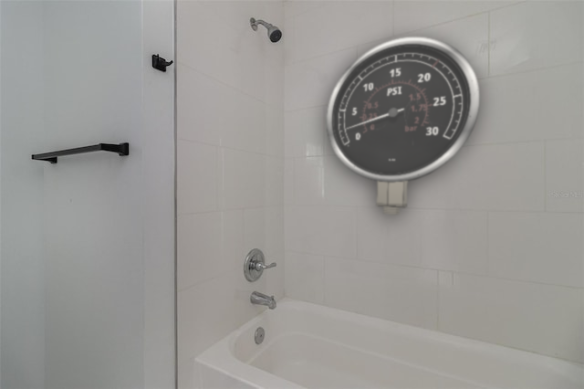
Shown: 2 psi
